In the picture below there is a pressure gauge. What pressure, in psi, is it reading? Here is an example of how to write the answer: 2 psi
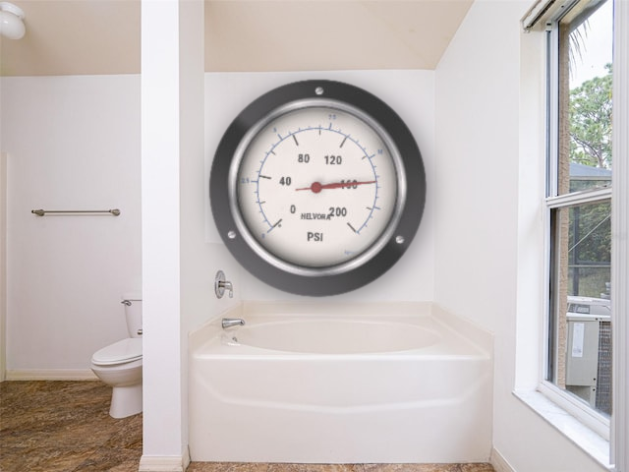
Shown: 160 psi
